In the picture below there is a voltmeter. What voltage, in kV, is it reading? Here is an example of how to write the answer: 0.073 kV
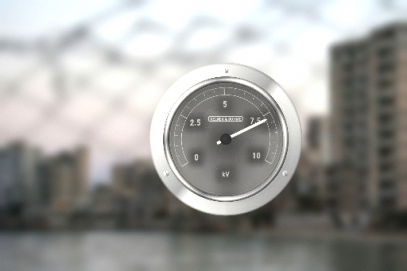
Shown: 7.75 kV
